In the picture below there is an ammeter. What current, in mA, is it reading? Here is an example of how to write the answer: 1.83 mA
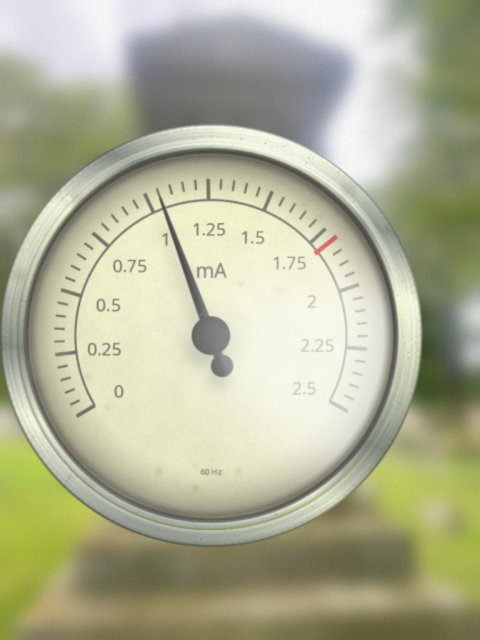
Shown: 1.05 mA
